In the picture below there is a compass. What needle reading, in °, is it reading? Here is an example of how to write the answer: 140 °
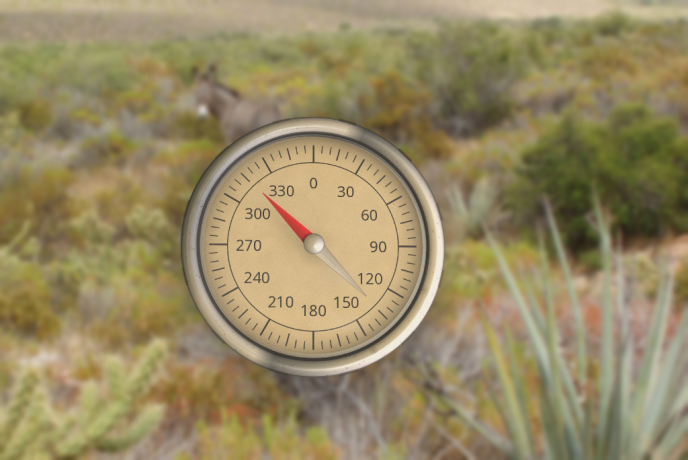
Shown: 315 °
